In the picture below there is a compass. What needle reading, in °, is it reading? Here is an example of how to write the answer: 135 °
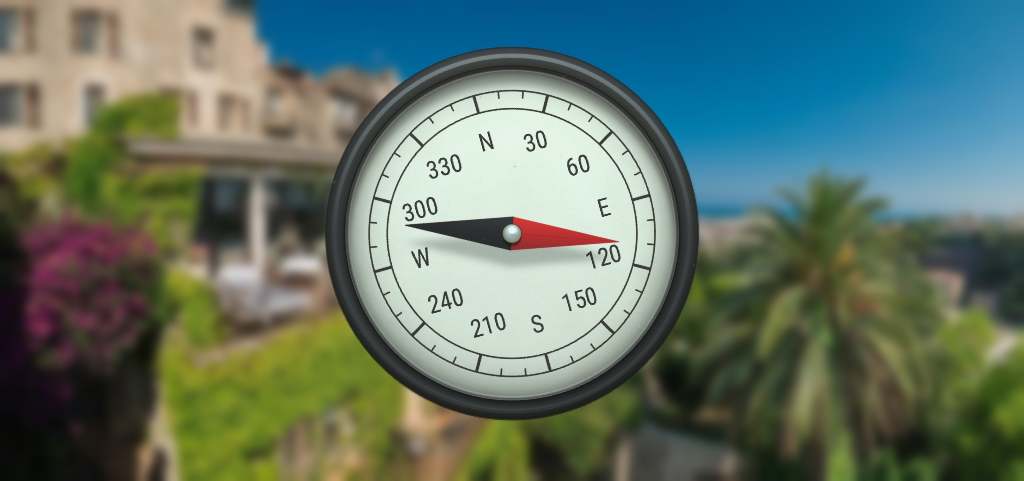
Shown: 110 °
